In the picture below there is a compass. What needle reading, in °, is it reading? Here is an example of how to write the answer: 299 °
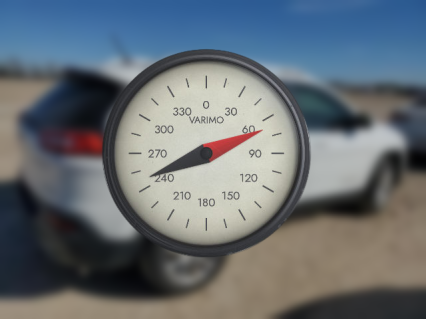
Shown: 67.5 °
